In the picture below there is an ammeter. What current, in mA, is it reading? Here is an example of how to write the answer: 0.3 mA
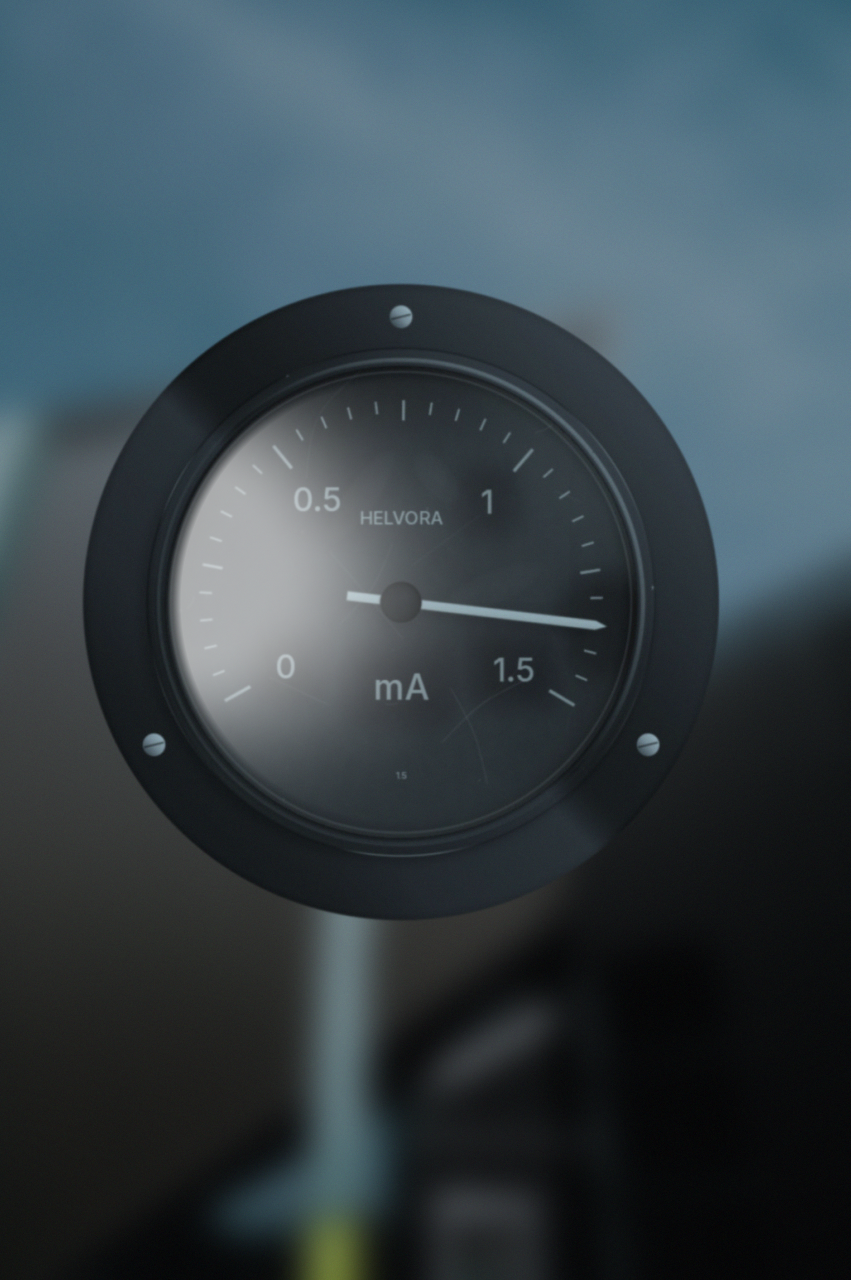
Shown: 1.35 mA
